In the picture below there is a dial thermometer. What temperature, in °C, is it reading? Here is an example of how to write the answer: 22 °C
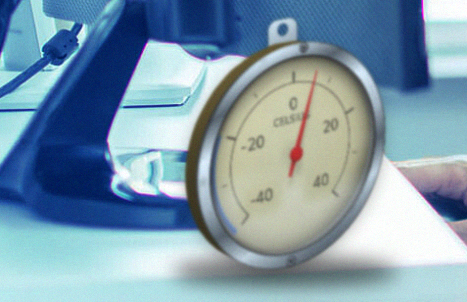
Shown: 5 °C
